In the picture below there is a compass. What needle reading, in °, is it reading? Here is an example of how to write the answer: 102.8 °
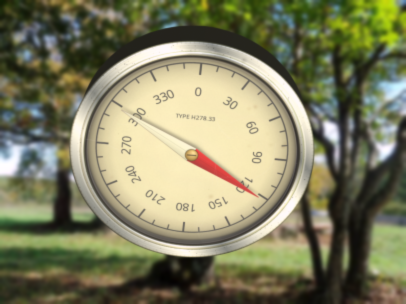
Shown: 120 °
